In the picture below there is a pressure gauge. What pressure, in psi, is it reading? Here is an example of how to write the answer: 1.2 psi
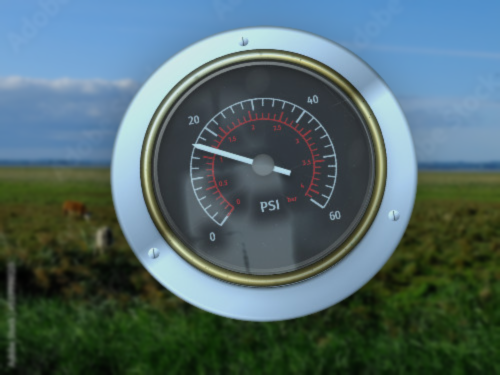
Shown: 16 psi
